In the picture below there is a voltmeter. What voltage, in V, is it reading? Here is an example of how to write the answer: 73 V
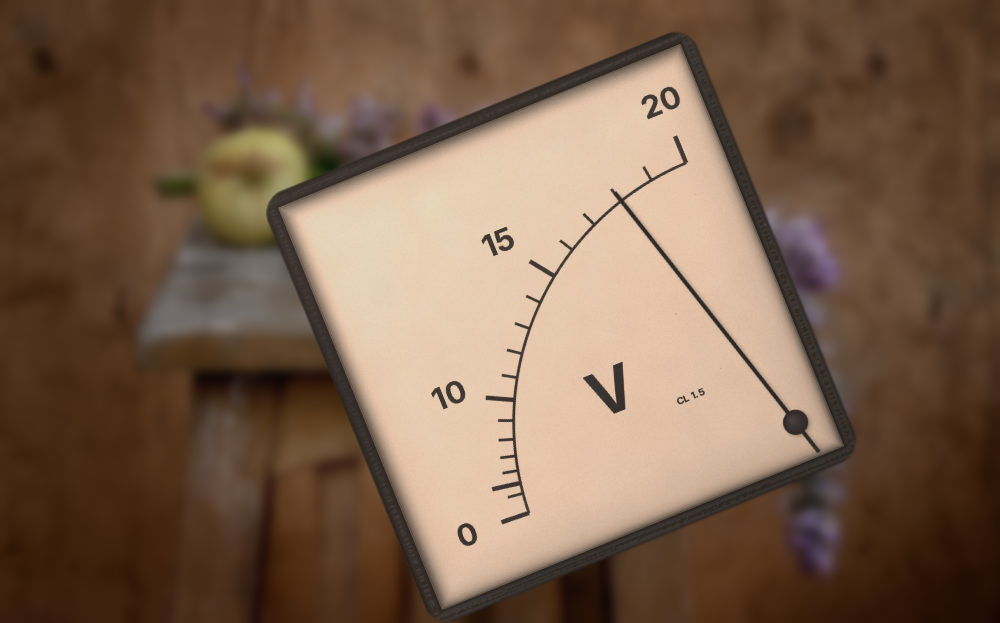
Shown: 18 V
